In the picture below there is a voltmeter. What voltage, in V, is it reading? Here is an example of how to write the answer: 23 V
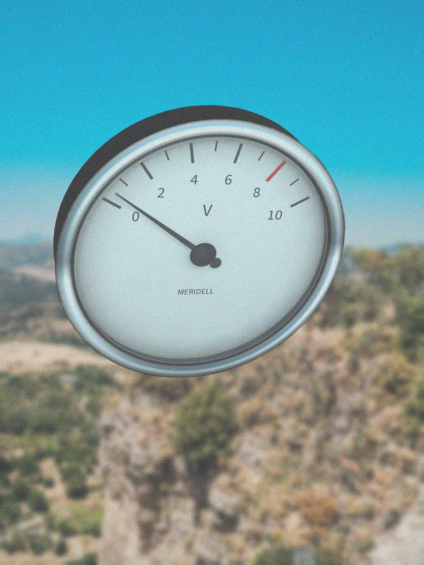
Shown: 0.5 V
